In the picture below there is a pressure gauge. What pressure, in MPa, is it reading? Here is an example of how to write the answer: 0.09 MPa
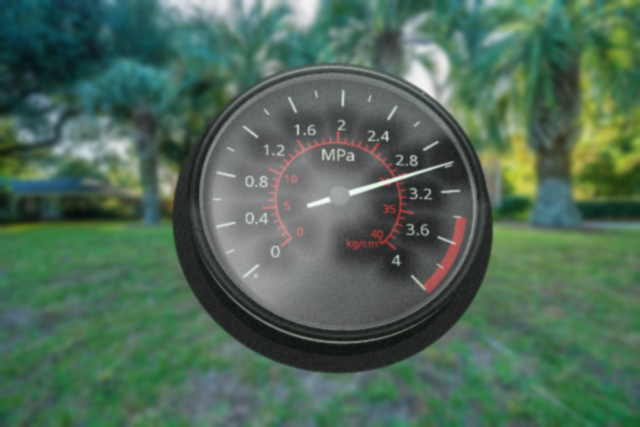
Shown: 3 MPa
